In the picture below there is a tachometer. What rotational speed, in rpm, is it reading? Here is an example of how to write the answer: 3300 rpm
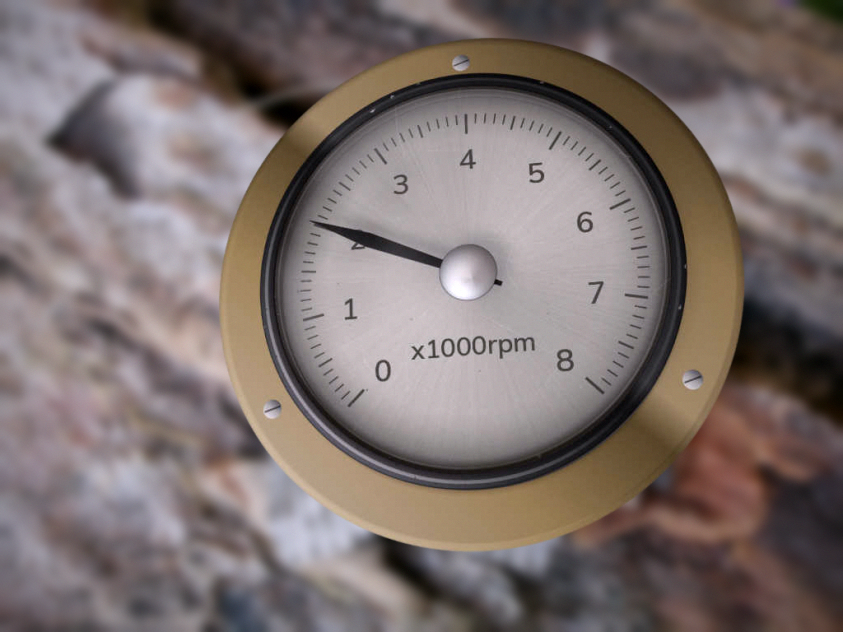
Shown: 2000 rpm
